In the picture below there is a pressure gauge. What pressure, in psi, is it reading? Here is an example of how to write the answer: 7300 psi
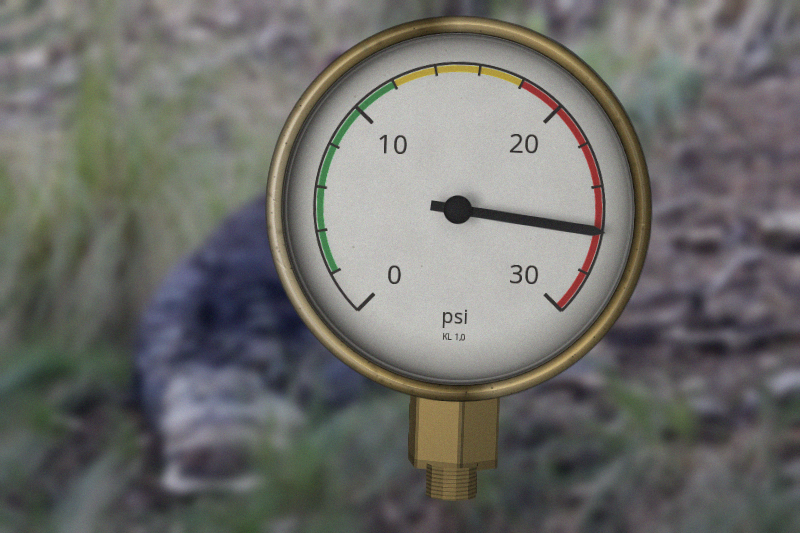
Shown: 26 psi
